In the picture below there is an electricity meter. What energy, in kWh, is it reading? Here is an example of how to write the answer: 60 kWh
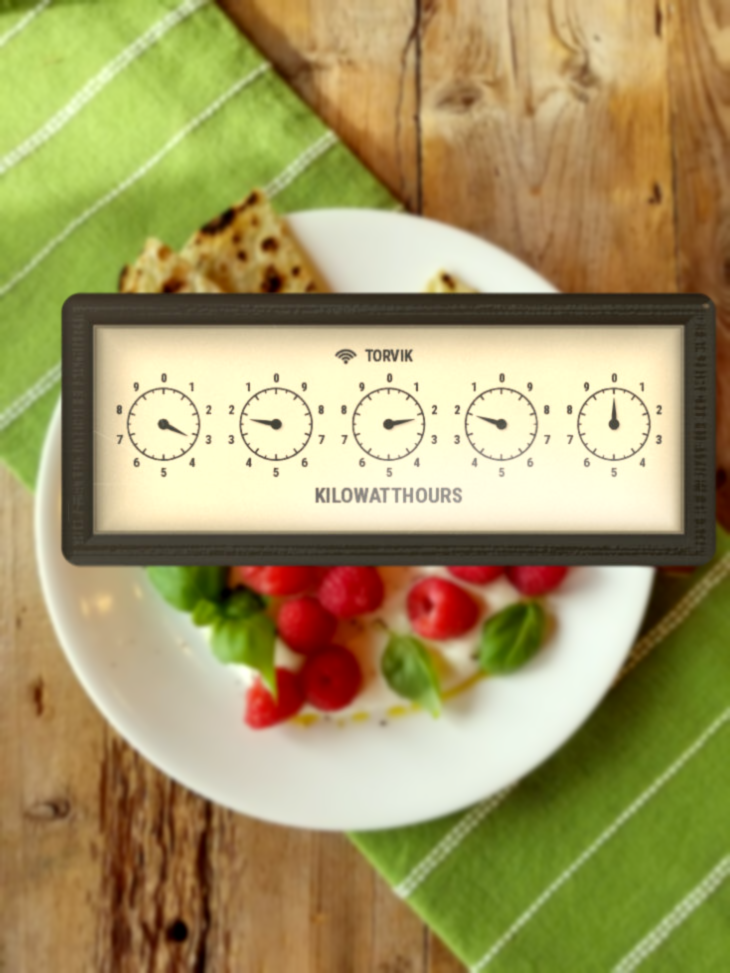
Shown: 32220 kWh
